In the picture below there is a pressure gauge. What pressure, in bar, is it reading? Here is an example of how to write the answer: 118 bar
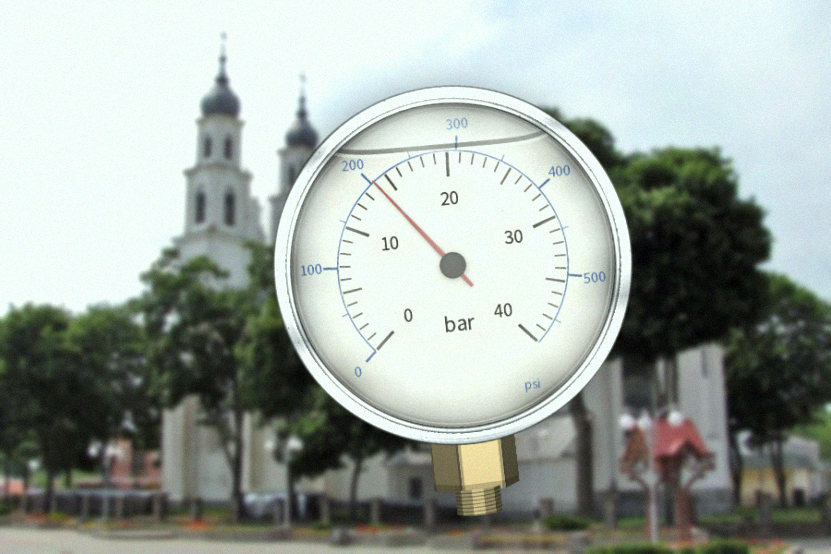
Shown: 14 bar
